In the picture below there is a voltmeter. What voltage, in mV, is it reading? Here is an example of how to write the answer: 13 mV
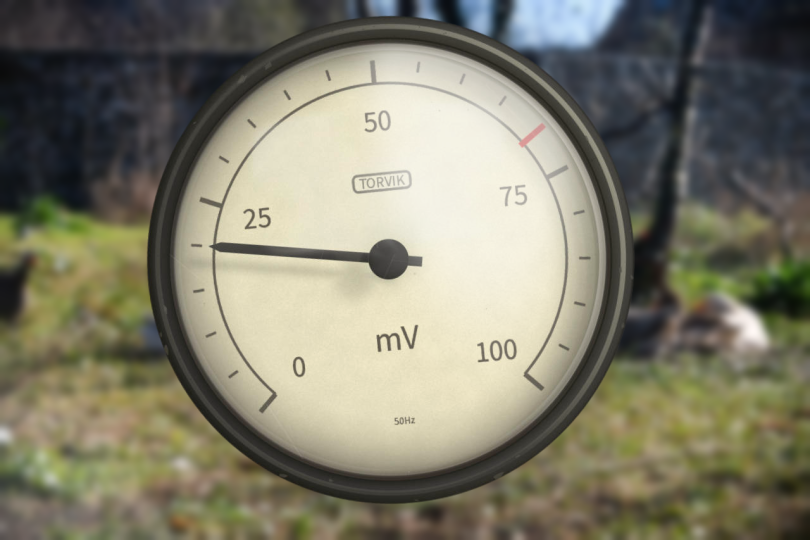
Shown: 20 mV
